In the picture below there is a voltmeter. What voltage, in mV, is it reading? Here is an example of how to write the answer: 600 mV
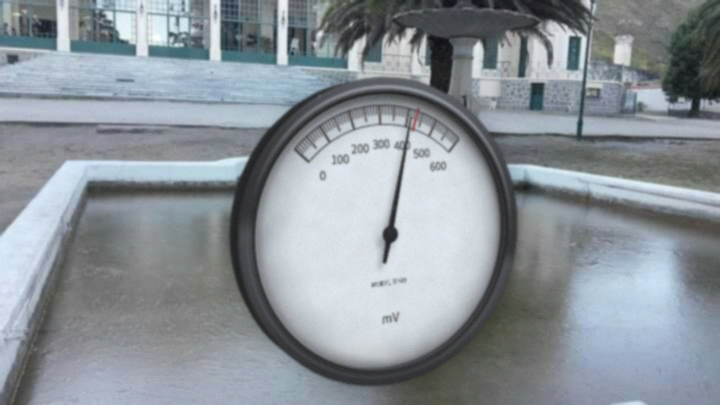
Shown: 400 mV
